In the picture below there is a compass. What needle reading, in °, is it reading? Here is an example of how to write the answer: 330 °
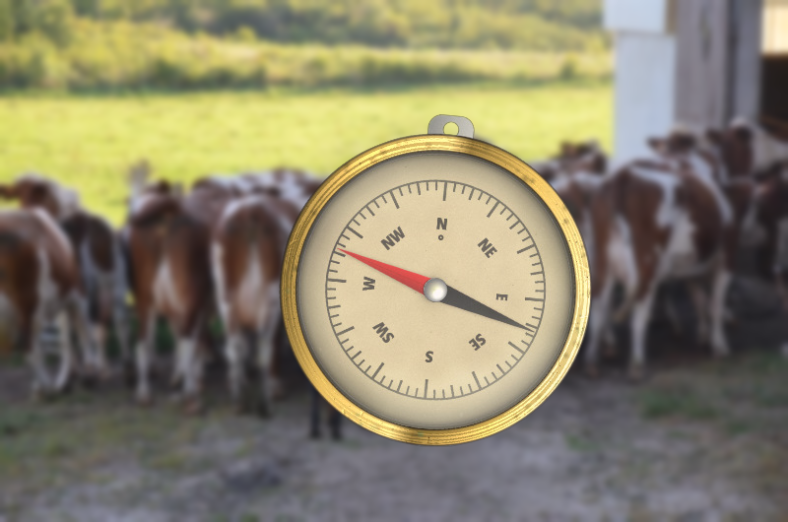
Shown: 287.5 °
